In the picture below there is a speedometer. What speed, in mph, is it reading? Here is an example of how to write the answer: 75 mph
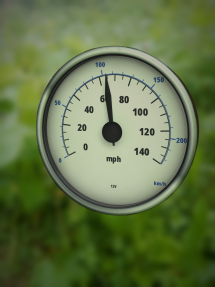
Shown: 65 mph
